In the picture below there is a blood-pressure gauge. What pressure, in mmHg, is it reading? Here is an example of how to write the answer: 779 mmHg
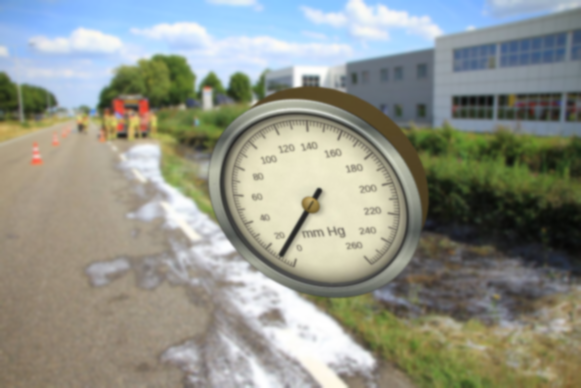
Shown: 10 mmHg
